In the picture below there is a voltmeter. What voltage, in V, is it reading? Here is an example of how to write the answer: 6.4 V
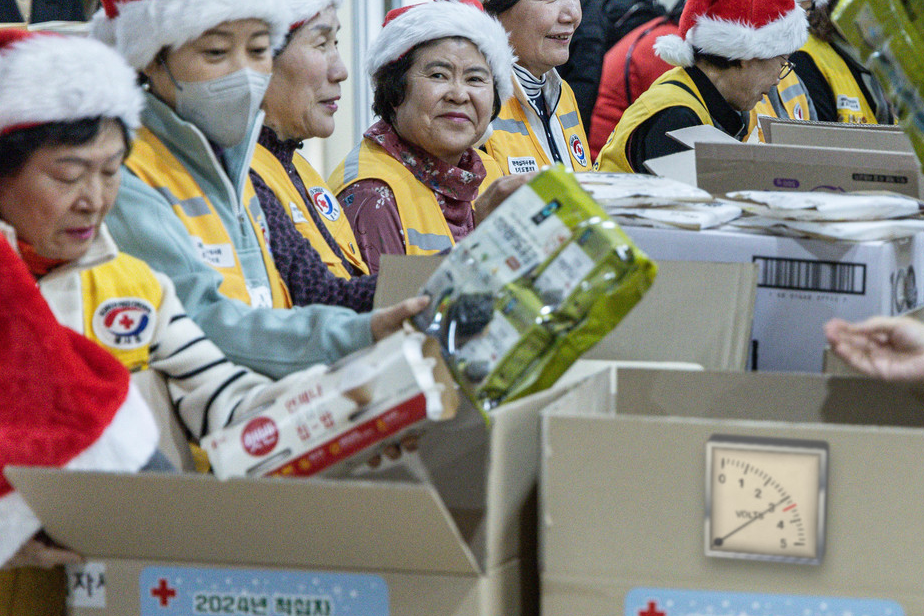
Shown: 3 V
